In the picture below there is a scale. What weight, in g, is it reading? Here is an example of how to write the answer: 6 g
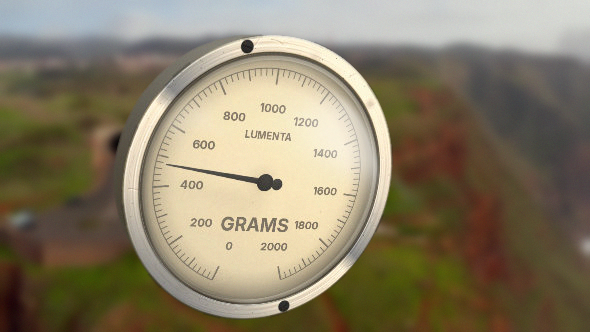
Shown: 480 g
